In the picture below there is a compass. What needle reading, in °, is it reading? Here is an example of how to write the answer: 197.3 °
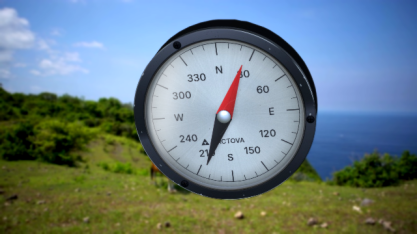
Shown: 25 °
